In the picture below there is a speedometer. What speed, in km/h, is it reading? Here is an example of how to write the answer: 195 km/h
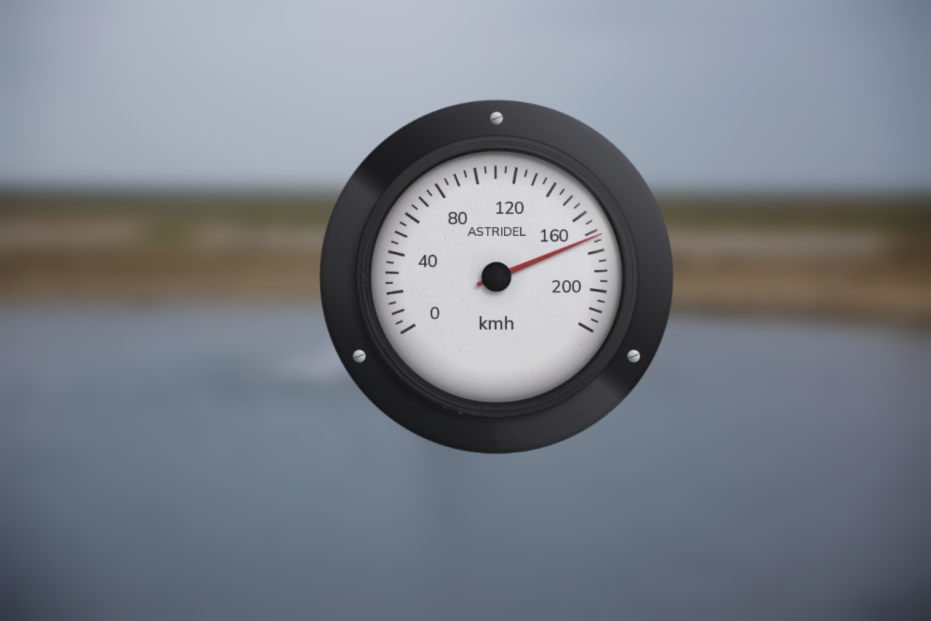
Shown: 172.5 km/h
